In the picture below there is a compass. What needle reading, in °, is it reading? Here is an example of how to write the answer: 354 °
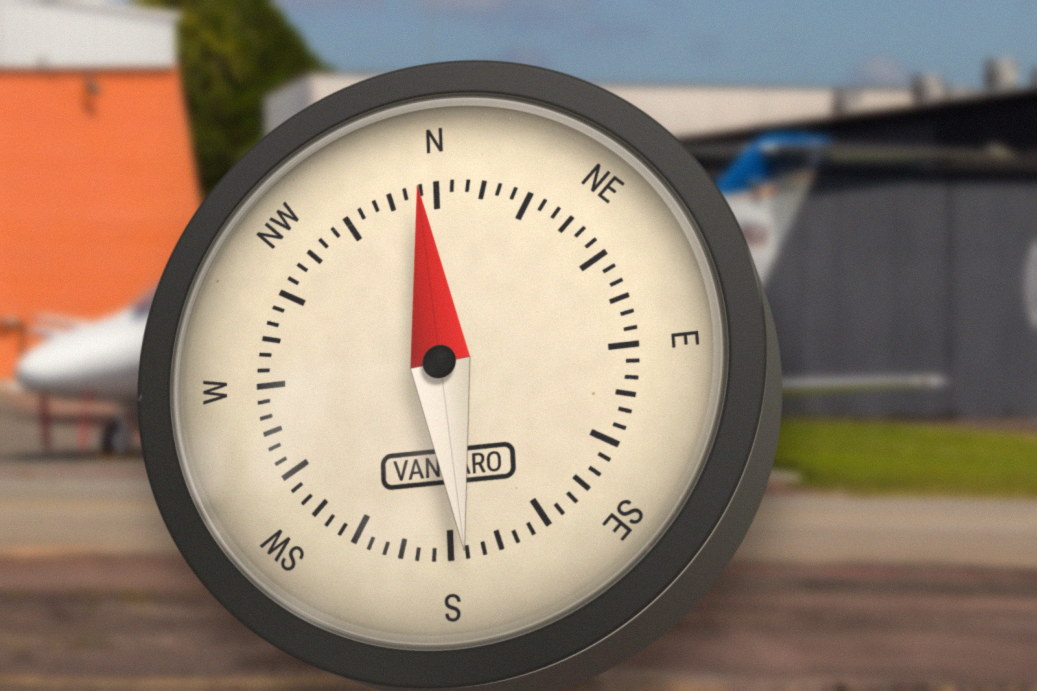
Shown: 355 °
